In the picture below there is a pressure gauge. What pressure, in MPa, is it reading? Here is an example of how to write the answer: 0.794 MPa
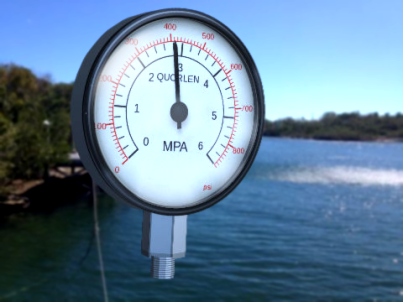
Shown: 2.8 MPa
